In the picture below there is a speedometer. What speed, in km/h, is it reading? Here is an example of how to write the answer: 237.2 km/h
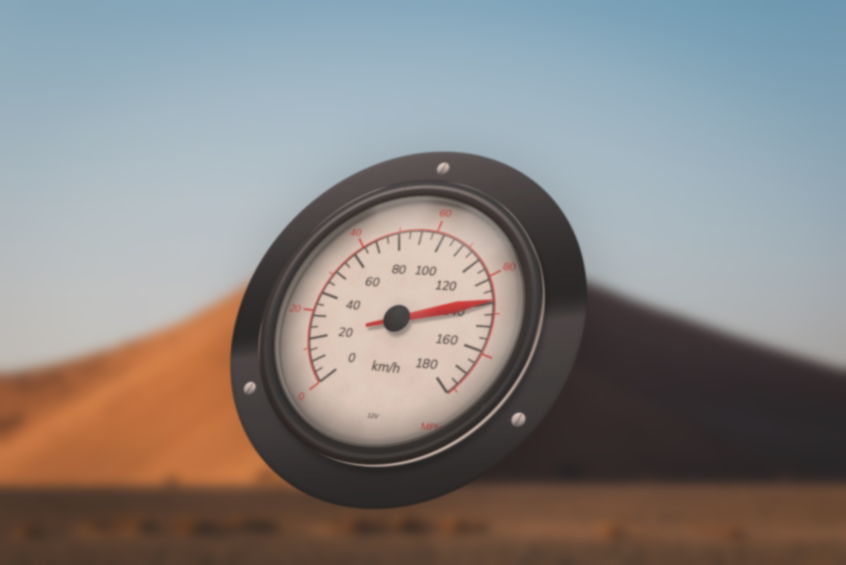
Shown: 140 km/h
